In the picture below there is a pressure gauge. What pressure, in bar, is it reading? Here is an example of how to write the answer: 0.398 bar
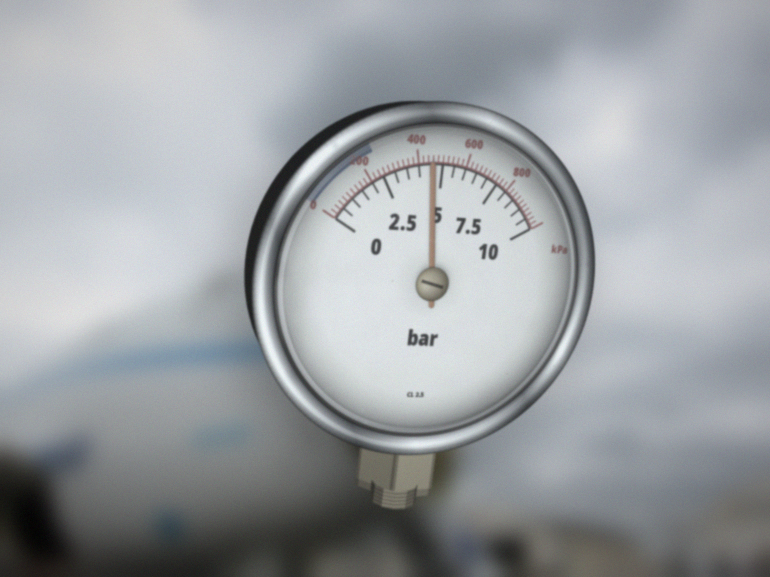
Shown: 4.5 bar
